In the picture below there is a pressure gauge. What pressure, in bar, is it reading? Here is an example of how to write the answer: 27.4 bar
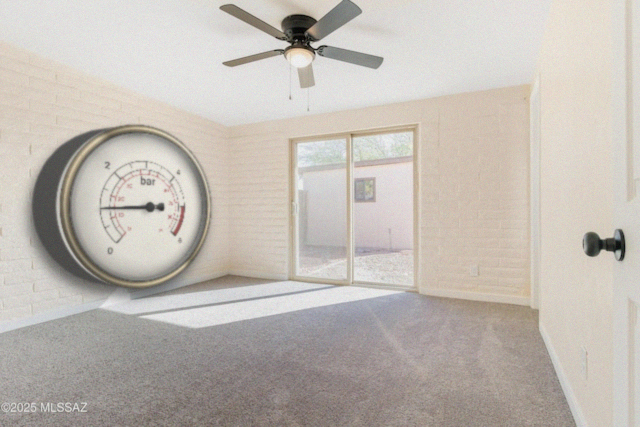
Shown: 1 bar
